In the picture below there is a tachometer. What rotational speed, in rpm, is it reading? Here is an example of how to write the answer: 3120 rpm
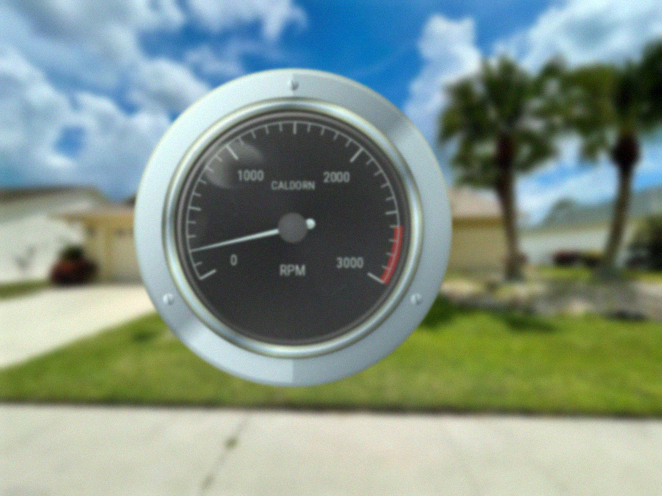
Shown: 200 rpm
